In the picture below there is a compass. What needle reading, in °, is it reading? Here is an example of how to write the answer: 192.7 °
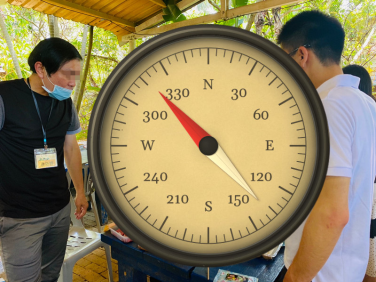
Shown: 317.5 °
